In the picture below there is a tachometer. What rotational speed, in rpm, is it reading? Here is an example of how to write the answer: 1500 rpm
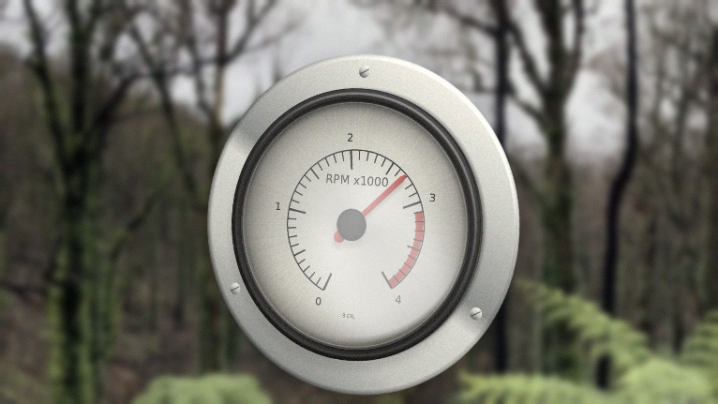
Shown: 2700 rpm
